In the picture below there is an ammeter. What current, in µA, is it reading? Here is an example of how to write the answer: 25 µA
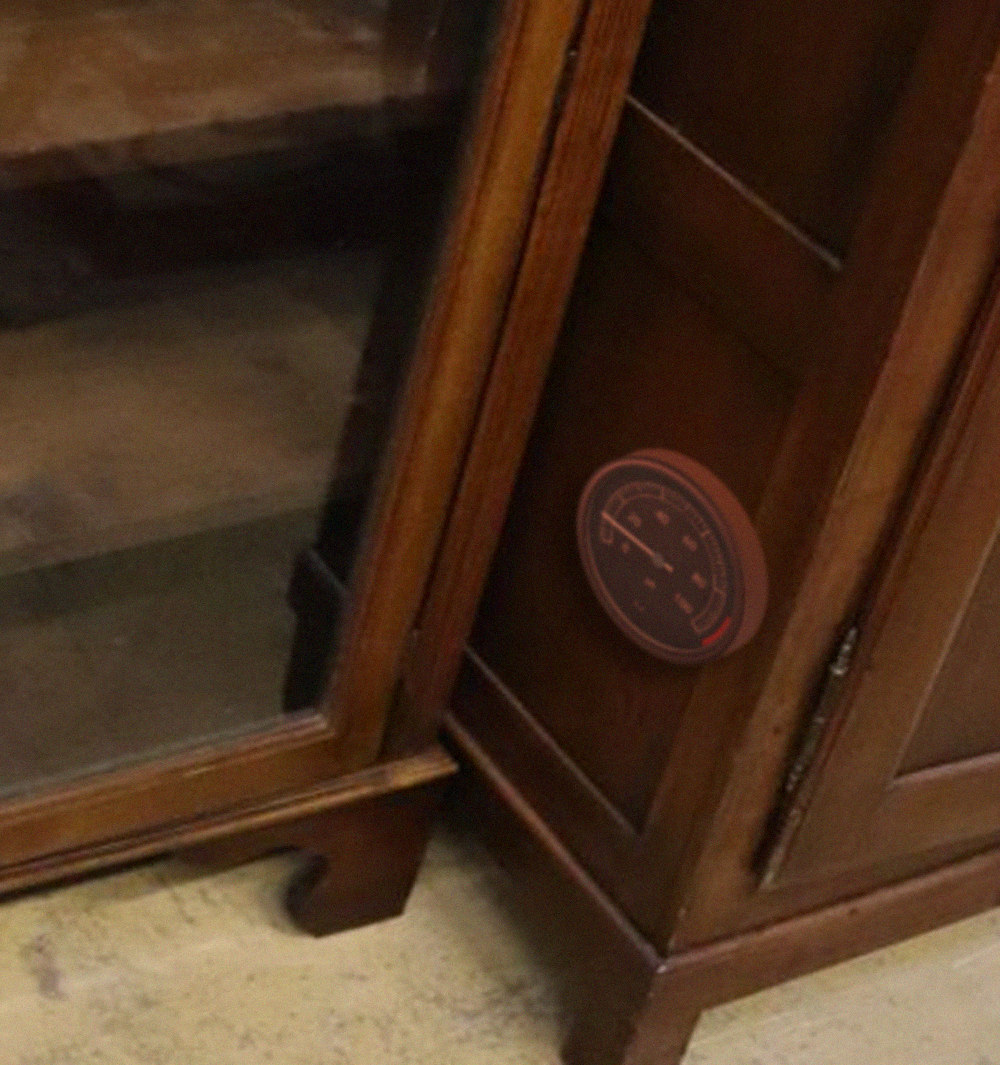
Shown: 10 µA
